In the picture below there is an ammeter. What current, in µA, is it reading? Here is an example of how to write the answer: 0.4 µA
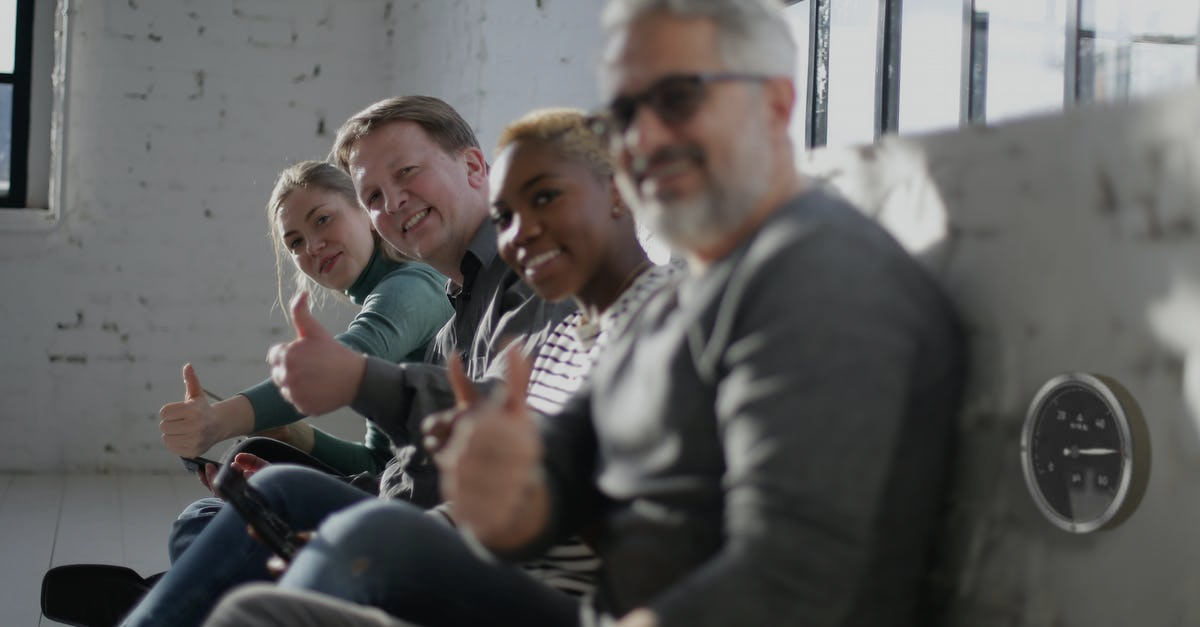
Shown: 50 µA
